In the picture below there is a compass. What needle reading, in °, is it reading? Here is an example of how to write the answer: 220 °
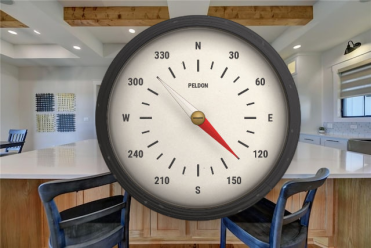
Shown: 135 °
